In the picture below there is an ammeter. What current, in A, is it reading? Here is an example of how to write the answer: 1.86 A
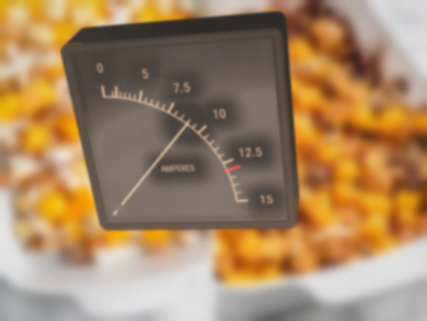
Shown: 9 A
